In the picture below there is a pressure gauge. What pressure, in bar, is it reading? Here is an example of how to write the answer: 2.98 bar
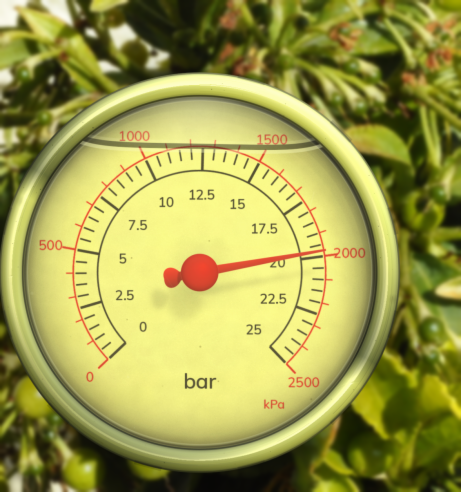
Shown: 19.75 bar
